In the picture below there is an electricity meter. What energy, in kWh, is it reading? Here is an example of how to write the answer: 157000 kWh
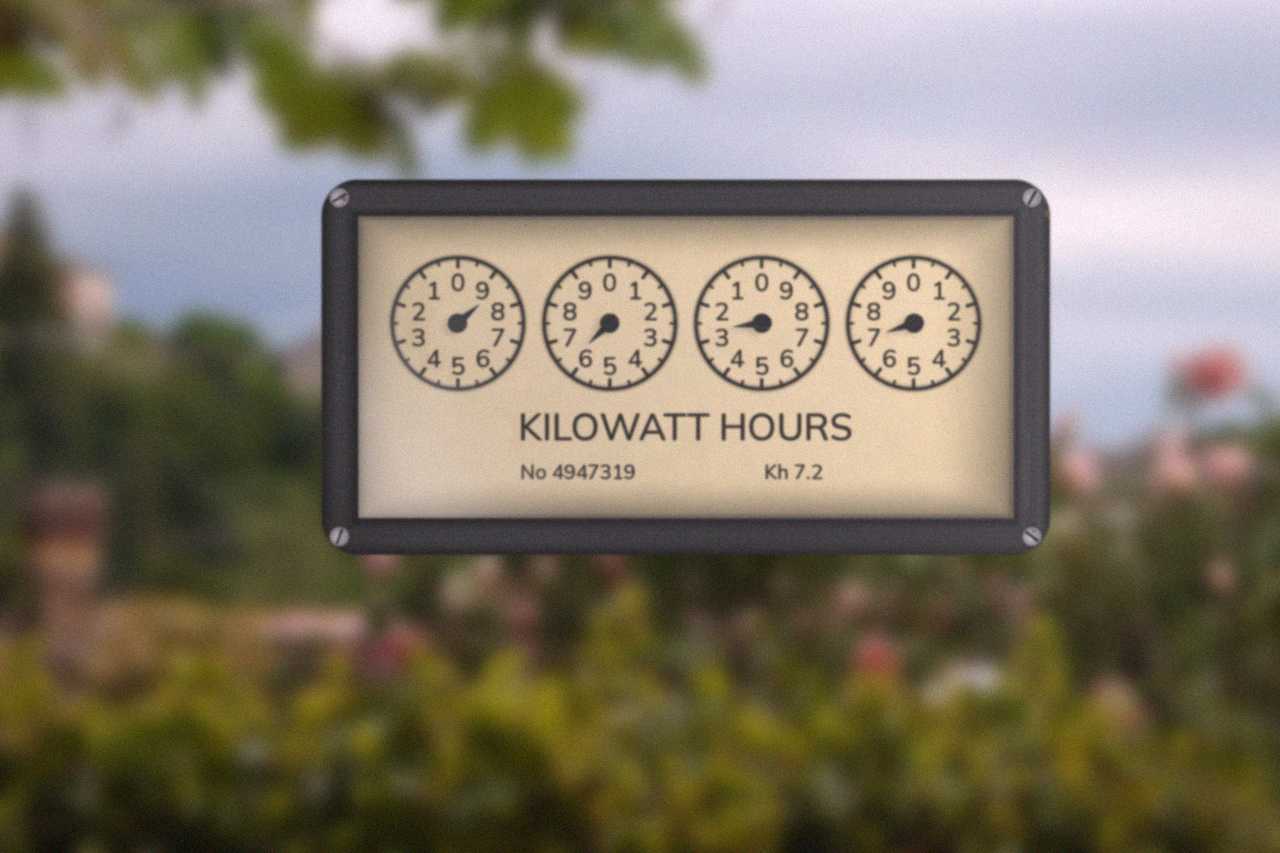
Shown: 8627 kWh
